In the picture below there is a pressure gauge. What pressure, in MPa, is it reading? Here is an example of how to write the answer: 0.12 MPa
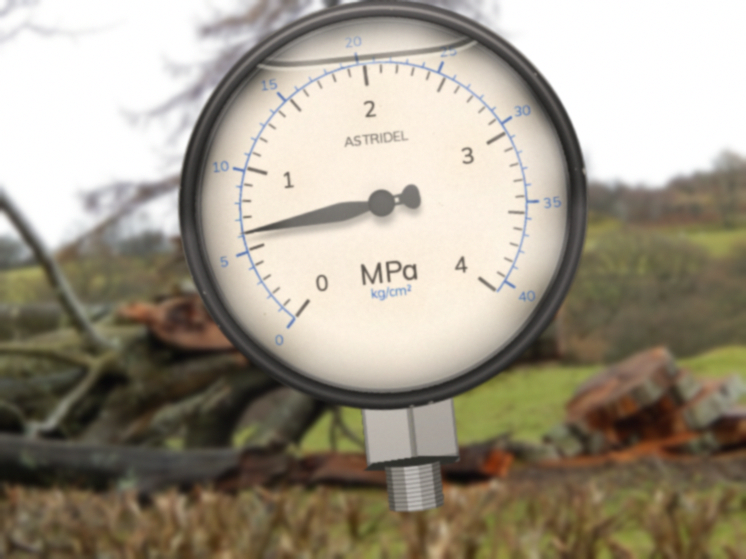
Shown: 0.6 MPa
